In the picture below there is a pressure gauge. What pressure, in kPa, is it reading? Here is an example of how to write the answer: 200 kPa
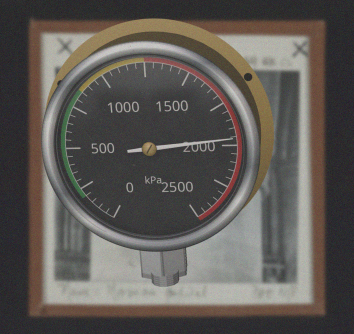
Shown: 1950 kPa
